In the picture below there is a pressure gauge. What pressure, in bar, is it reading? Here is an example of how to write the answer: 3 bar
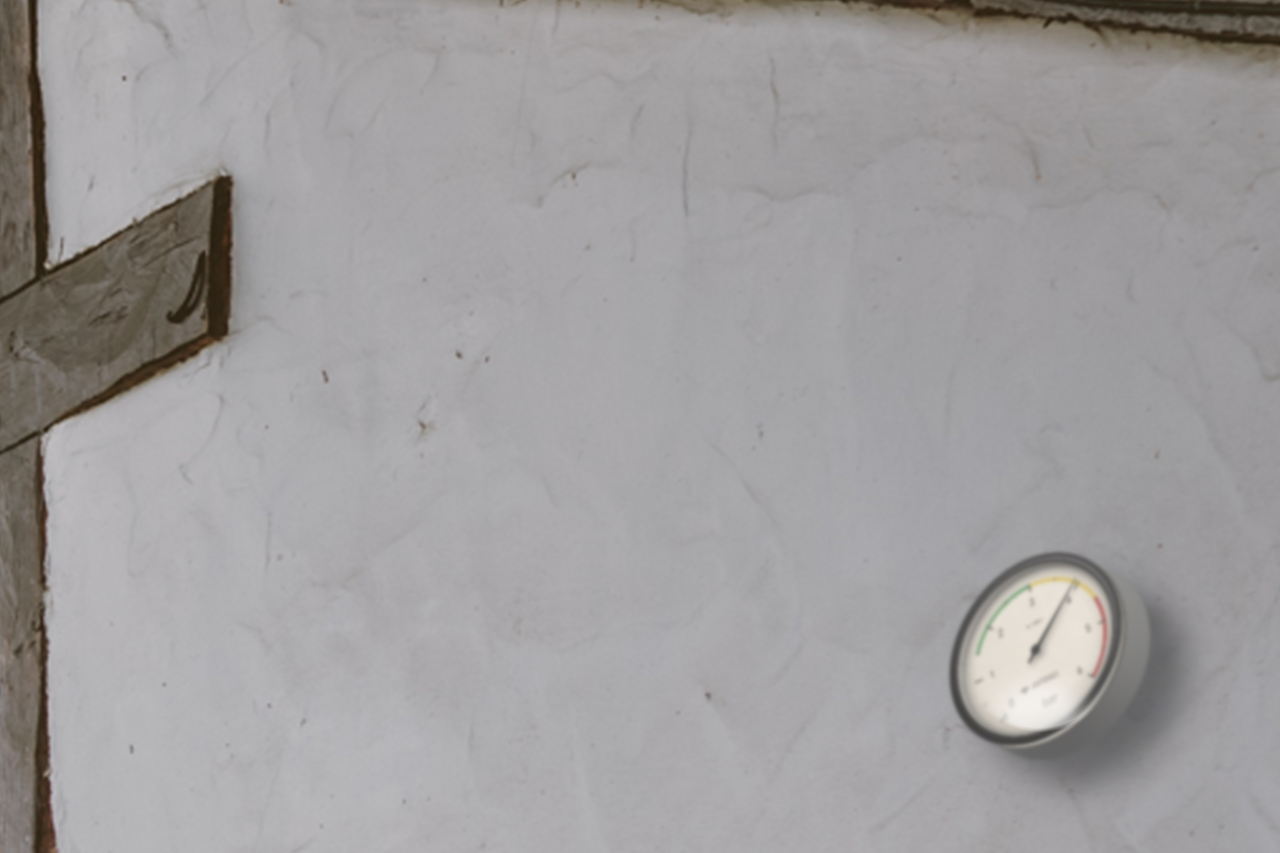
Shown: 4 bar
